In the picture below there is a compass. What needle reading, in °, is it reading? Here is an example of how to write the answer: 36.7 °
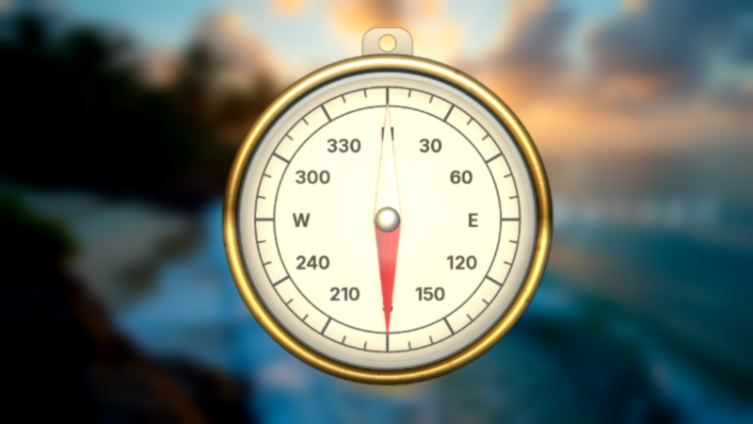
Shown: 180 °
